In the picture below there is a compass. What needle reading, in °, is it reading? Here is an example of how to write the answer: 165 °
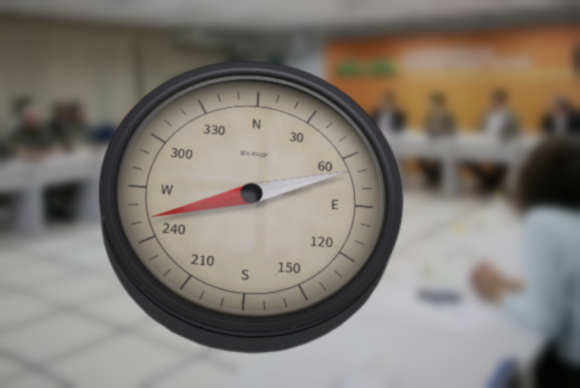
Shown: 250 °
